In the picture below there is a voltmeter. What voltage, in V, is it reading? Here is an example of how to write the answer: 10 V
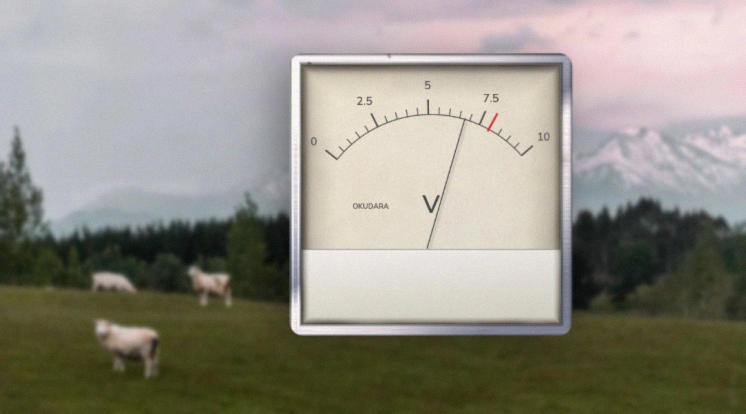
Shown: 6.75 V
